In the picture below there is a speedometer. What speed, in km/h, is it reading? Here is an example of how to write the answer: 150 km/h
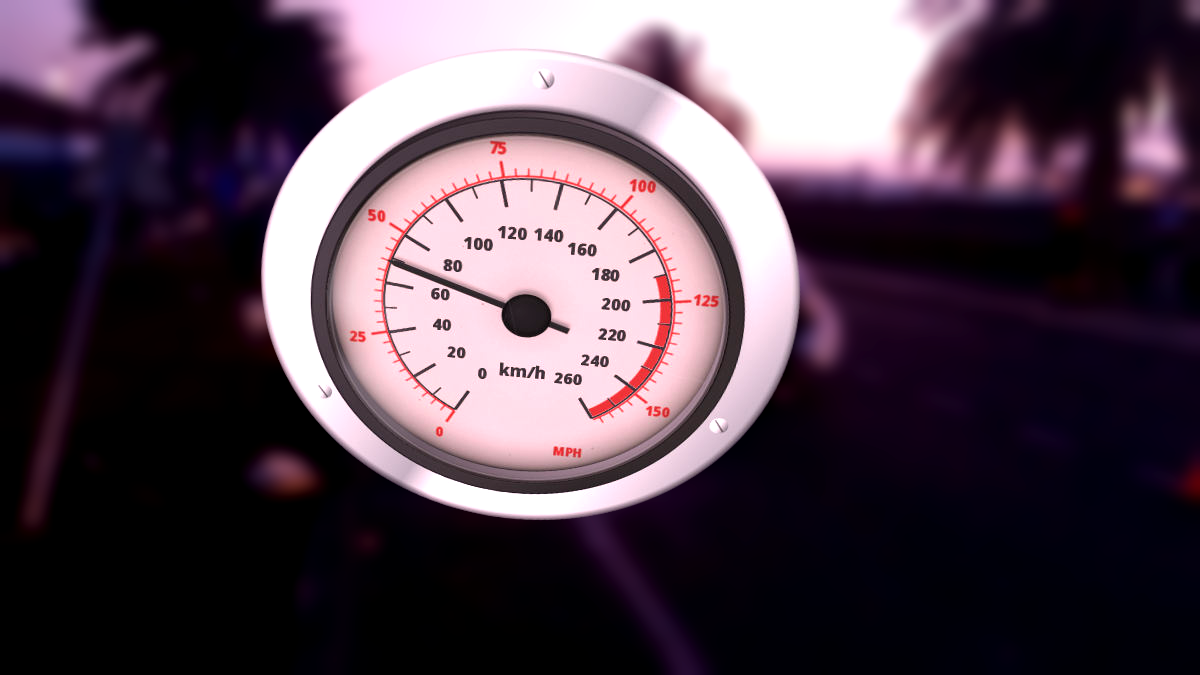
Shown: 70 km/h
